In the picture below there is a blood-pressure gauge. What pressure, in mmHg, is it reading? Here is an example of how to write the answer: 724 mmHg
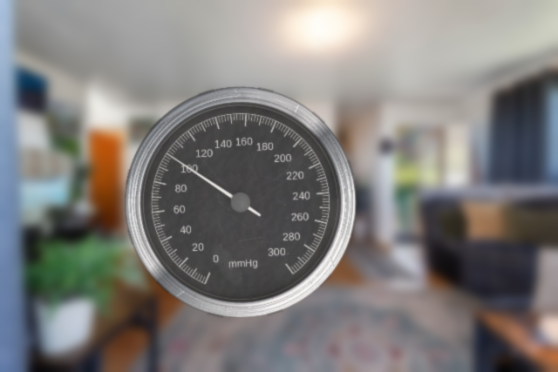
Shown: 100 mmHg
